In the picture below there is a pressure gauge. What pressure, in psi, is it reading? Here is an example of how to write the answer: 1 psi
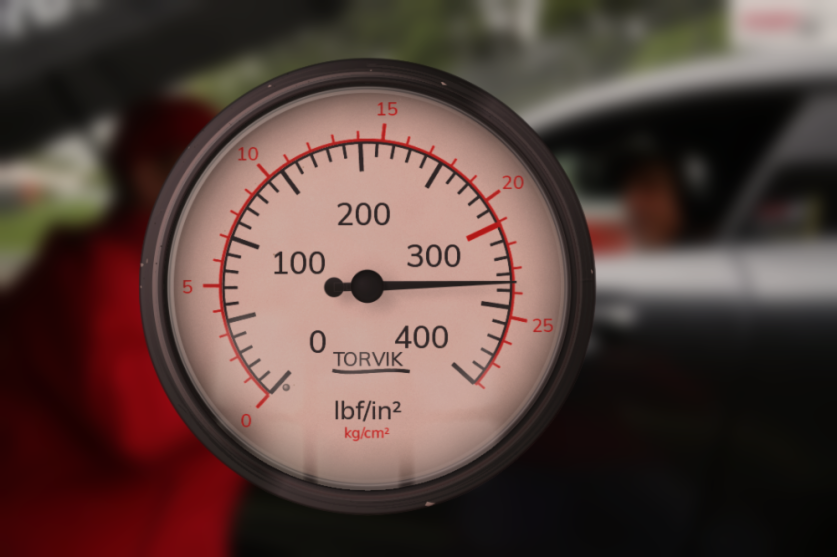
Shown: 335 psi
